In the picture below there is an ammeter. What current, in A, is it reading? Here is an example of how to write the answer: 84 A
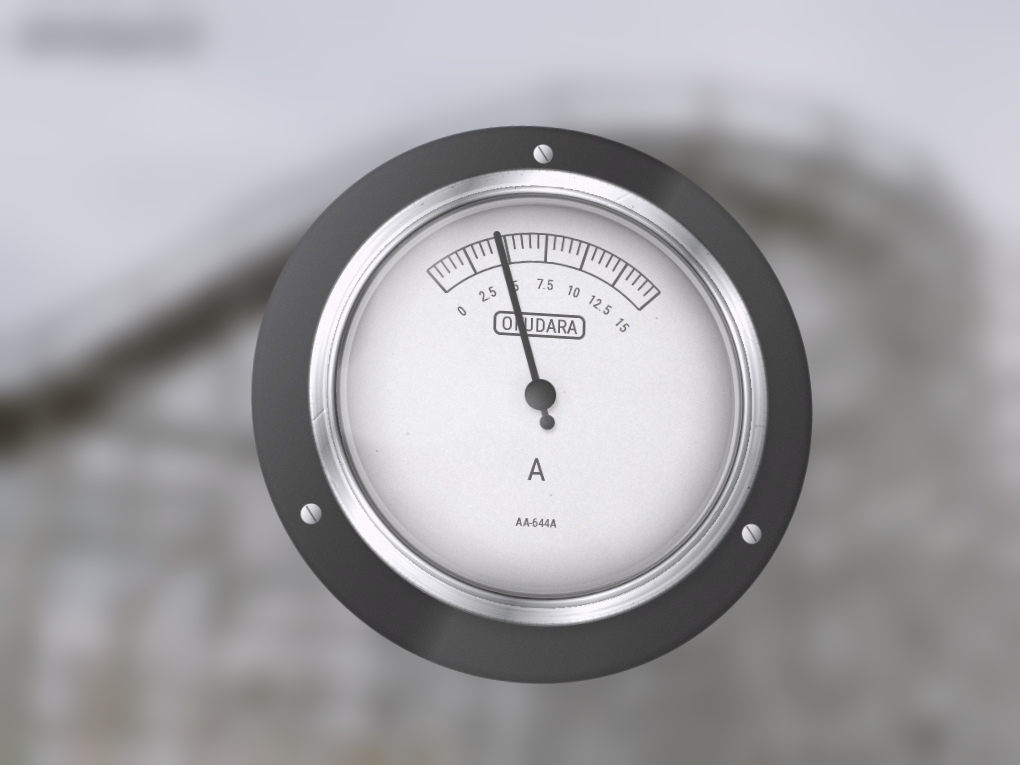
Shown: 4.5 A
